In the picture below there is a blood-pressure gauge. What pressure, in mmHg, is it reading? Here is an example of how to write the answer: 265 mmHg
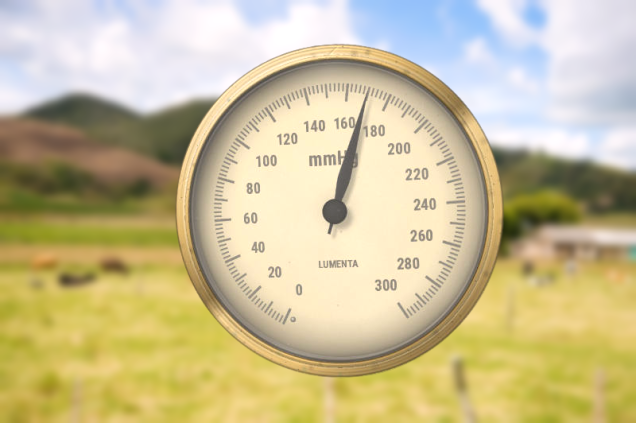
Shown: 170 mmHg
